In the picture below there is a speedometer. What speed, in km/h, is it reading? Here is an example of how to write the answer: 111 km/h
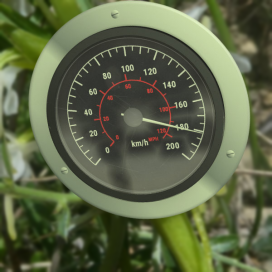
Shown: 180 km/h
